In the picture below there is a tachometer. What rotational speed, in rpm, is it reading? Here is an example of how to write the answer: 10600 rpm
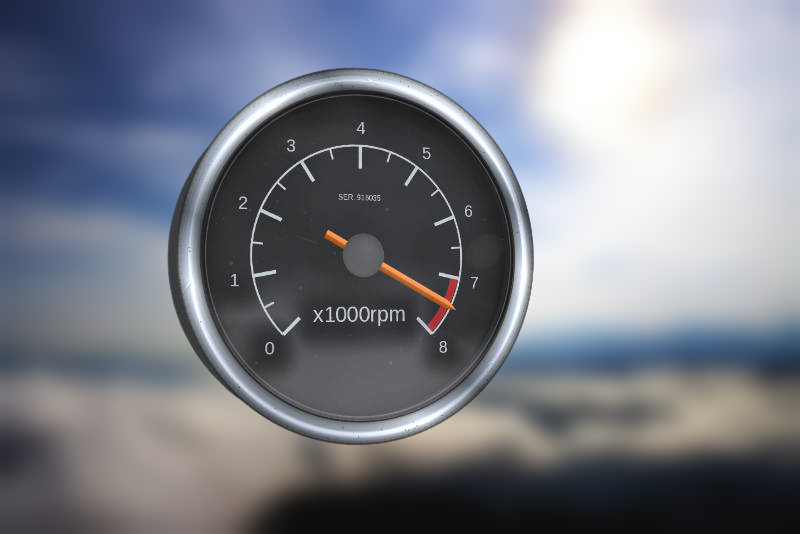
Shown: 7500 rpm
